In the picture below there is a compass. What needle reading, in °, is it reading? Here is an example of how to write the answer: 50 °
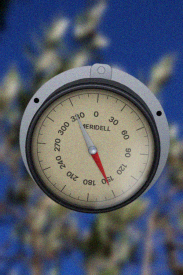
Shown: 150 °
